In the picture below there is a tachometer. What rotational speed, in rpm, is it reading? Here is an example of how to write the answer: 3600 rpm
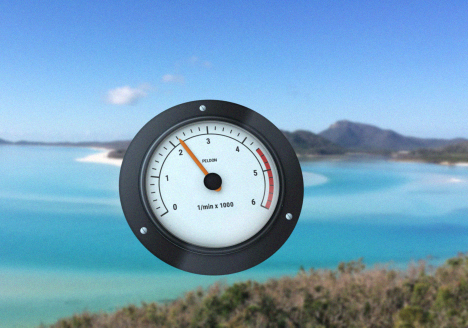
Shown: 2200 rpm
